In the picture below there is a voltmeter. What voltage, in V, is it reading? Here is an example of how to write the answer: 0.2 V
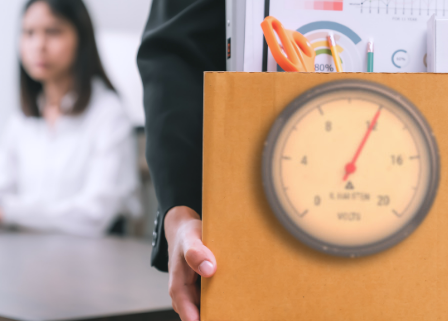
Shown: 12 V
